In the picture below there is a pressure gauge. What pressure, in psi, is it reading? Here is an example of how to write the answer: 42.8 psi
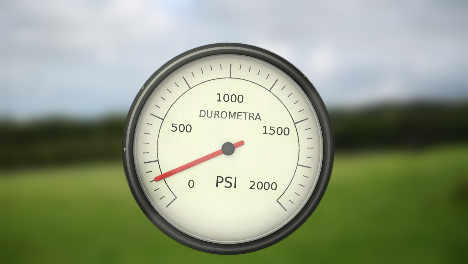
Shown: 150 psi
